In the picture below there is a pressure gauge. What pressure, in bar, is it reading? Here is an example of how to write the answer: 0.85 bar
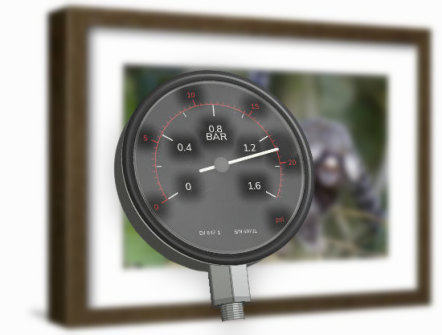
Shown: 1.3 bar
